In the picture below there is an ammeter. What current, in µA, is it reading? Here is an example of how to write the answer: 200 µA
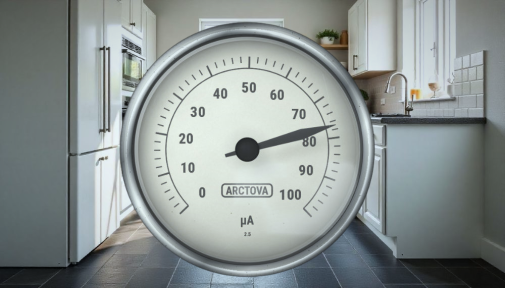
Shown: 77 µA
